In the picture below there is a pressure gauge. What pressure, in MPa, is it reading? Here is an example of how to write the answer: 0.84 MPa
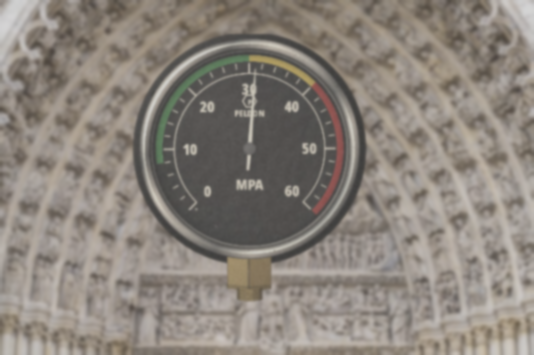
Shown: 31 MPa
